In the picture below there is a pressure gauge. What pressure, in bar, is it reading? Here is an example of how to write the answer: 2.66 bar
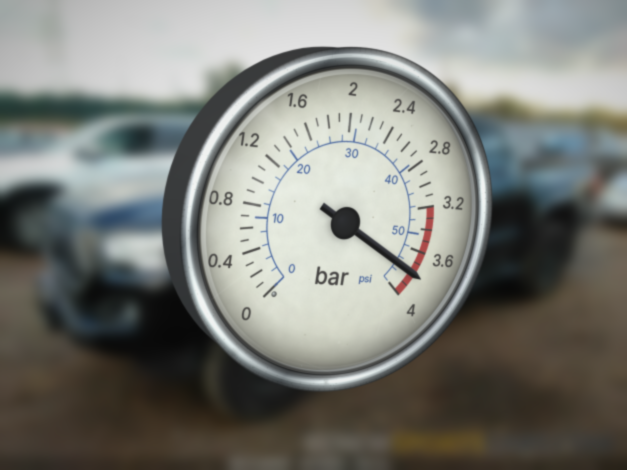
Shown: 3.8 bar
